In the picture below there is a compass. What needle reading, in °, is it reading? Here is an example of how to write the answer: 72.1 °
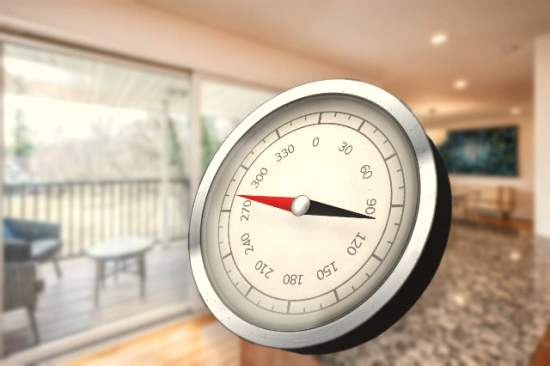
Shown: 280 °
